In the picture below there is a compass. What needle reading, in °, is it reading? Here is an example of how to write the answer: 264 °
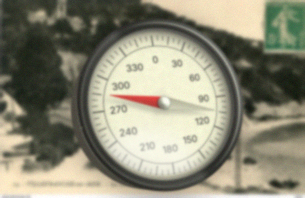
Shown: 285 °
